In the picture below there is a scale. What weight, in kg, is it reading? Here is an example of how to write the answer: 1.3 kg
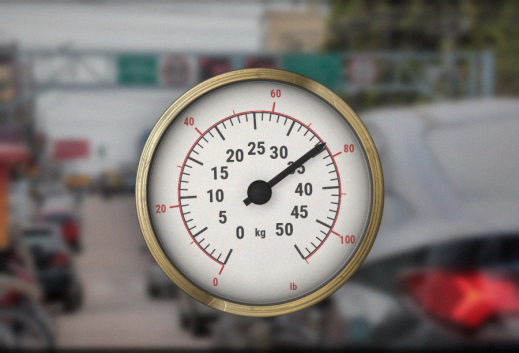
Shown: 34.5 kg
